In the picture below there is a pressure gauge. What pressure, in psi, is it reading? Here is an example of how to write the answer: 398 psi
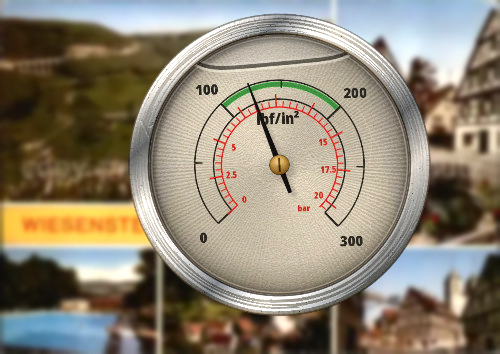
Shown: 125 psi
